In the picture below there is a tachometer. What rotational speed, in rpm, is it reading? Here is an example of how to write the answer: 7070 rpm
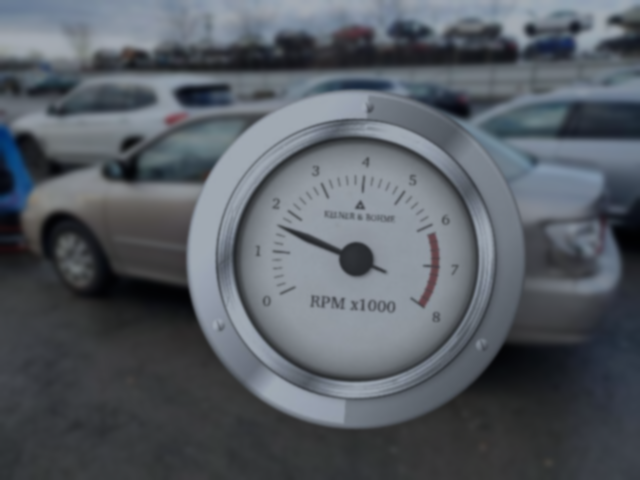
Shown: 1600 rpm
